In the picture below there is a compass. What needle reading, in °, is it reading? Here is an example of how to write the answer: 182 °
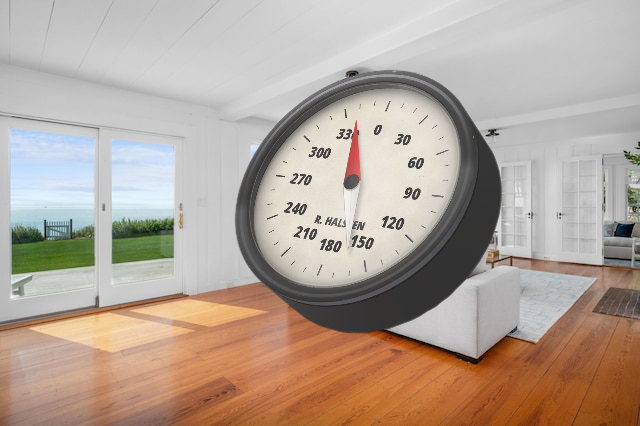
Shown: 340 °
